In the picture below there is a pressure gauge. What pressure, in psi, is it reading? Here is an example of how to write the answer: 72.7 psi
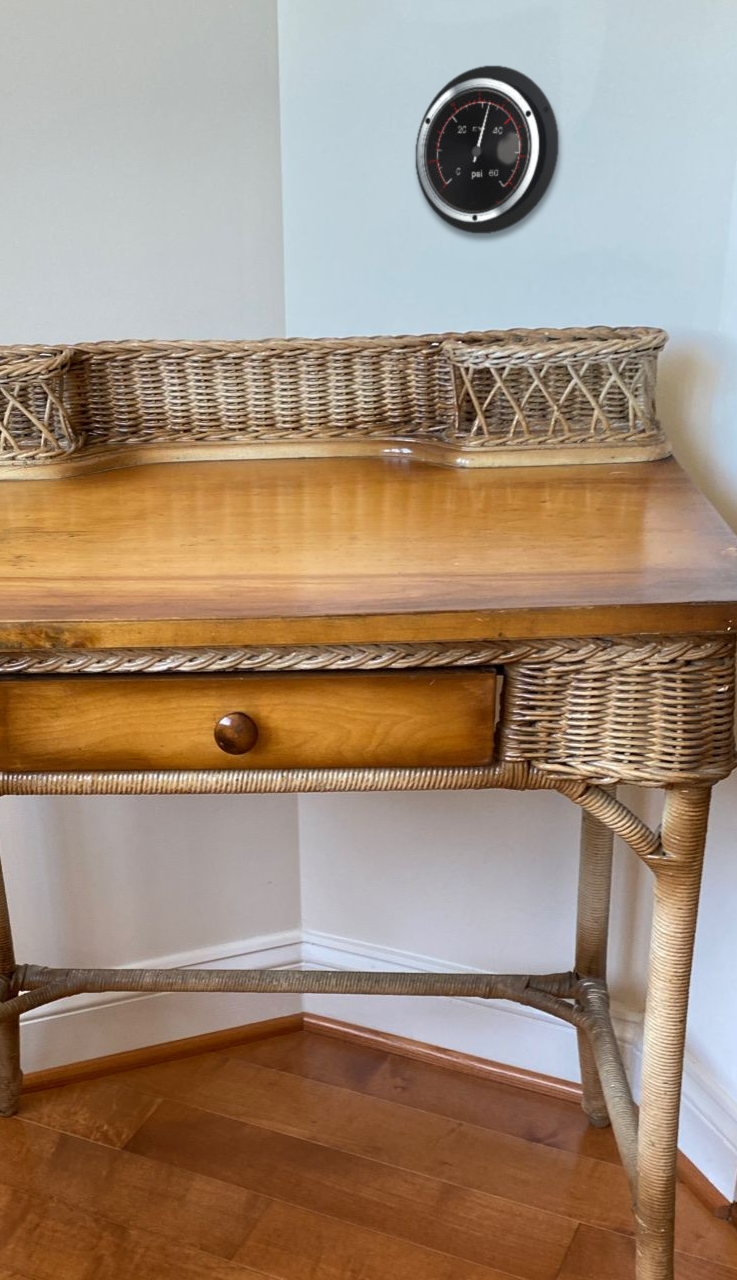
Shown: 32.5 psi
